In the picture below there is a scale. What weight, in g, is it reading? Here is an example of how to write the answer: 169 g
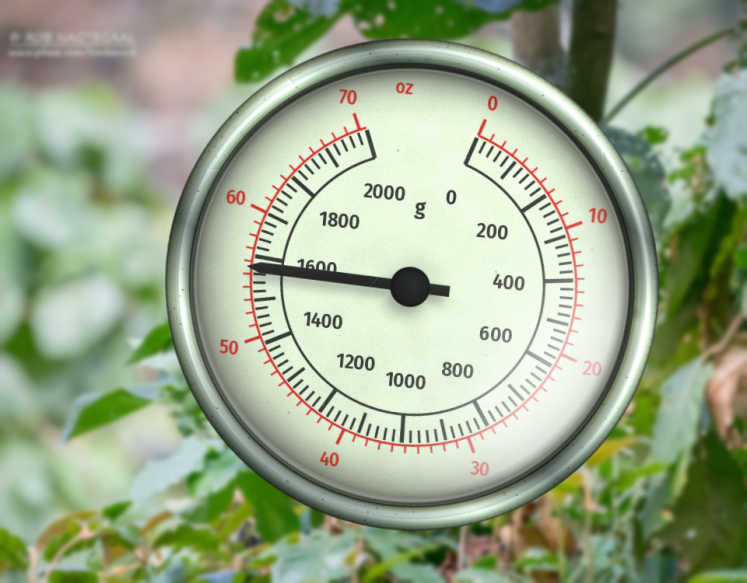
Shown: 1580 g
